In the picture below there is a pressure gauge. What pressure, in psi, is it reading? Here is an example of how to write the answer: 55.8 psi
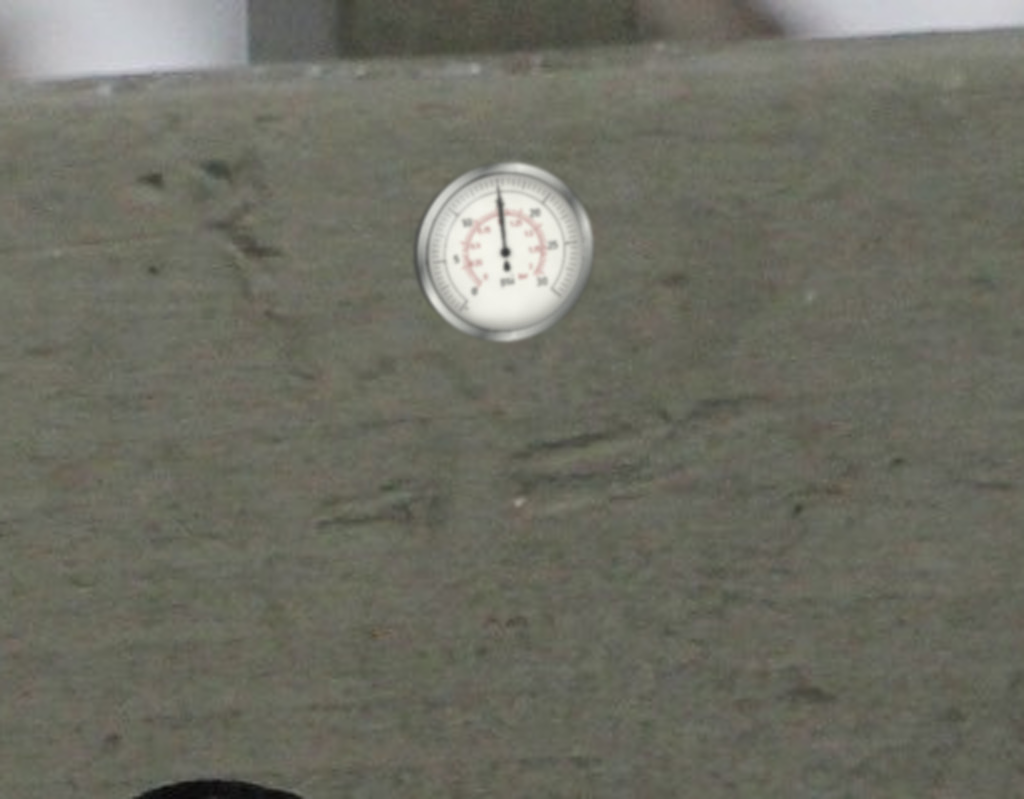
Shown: 15 psi
